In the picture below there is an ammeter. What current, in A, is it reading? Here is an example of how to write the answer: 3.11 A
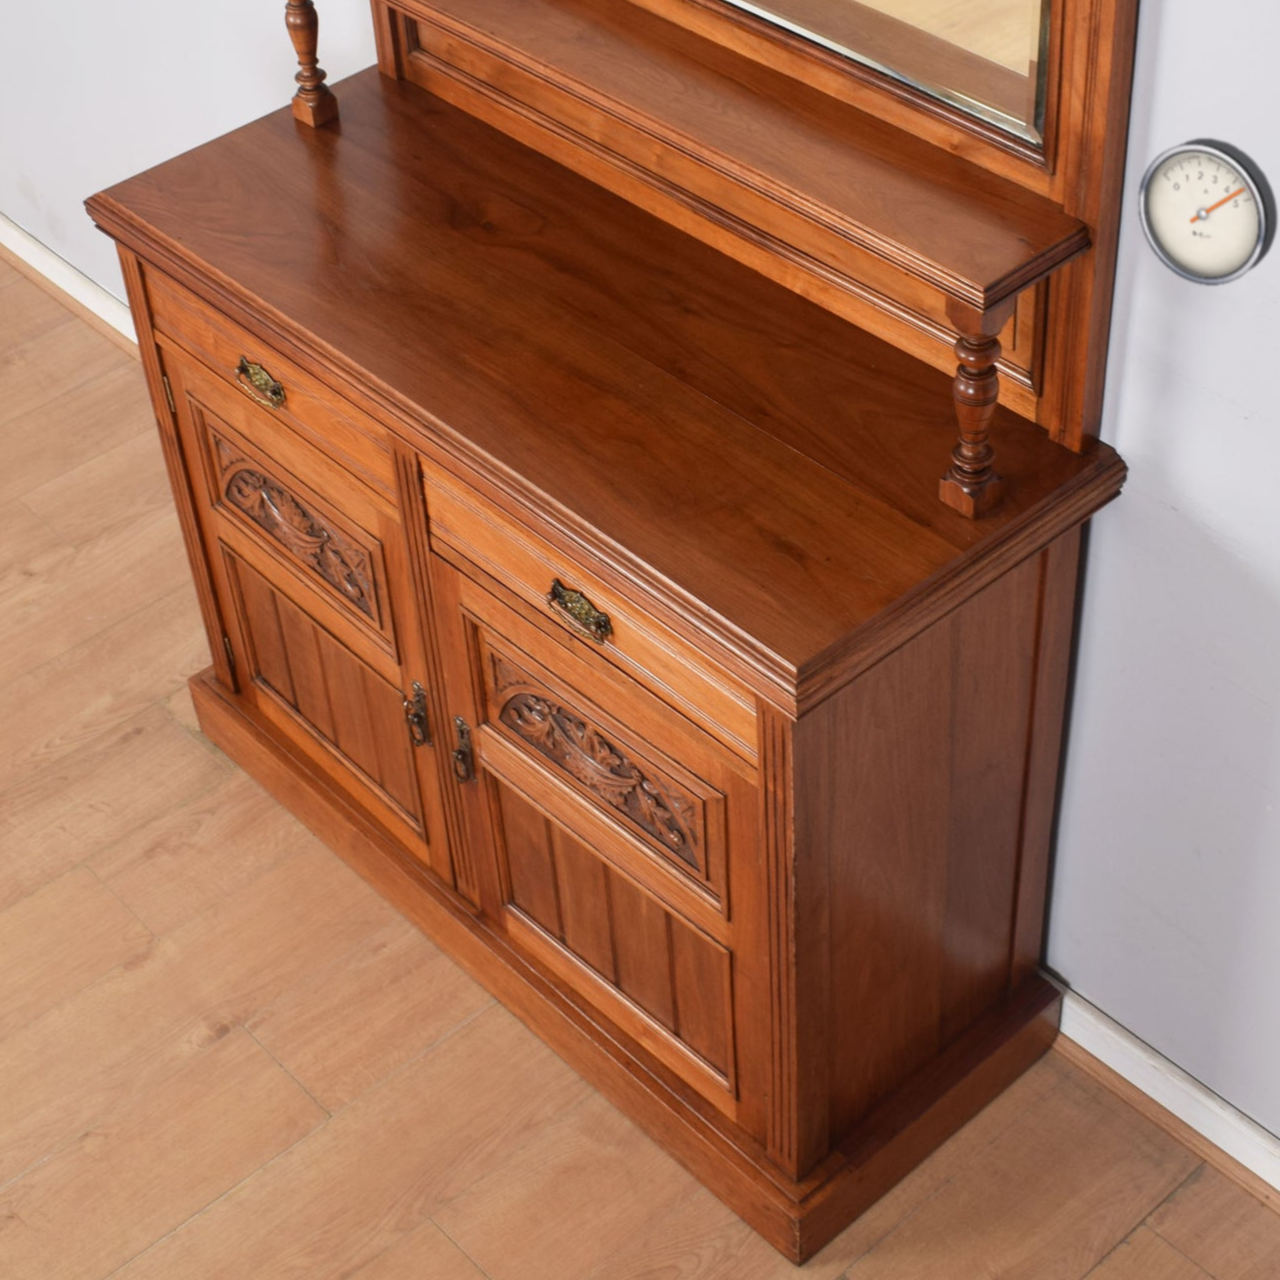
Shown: 4.5 A
